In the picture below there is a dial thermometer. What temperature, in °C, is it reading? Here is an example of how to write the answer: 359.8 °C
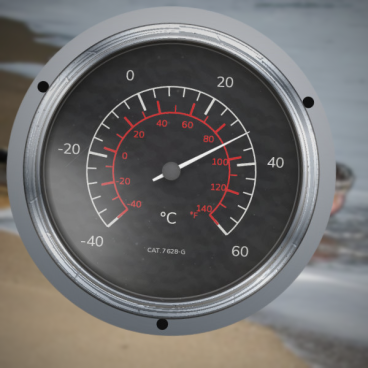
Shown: 32 °C
